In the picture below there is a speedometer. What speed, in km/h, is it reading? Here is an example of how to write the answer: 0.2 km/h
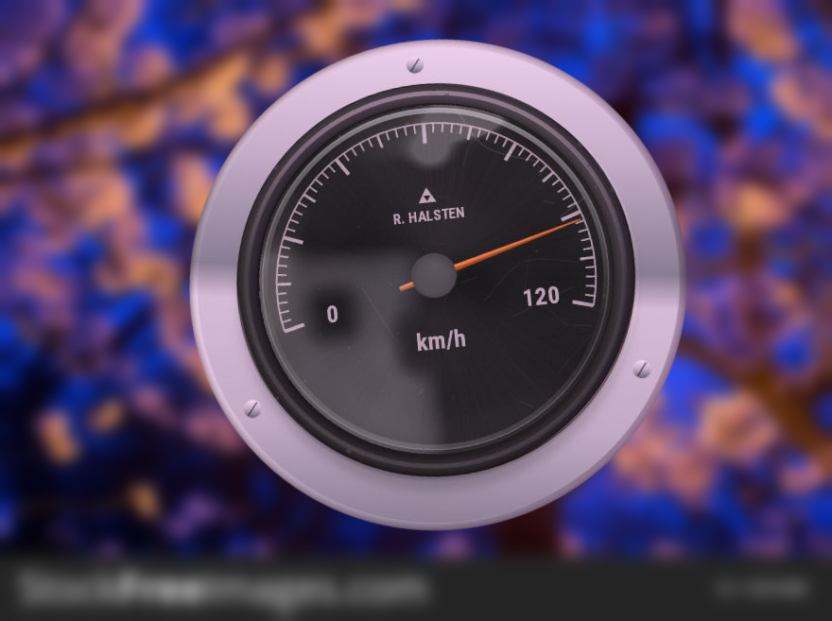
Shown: 102 km/h
